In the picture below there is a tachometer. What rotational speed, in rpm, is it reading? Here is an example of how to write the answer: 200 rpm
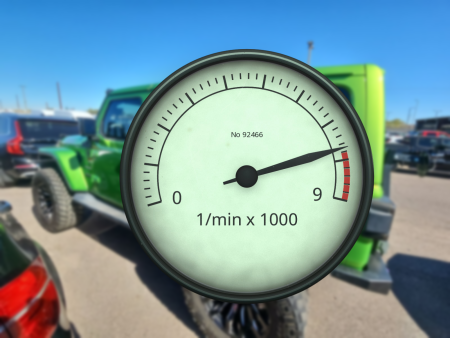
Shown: 7700 rpm
